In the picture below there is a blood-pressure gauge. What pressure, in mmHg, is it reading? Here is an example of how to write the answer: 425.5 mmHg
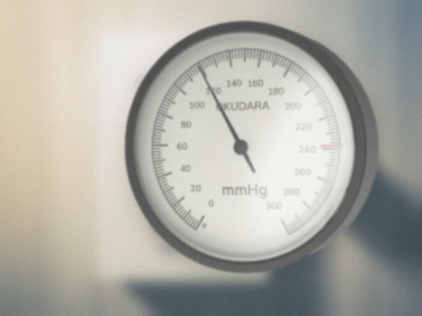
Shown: 120 mmHg
